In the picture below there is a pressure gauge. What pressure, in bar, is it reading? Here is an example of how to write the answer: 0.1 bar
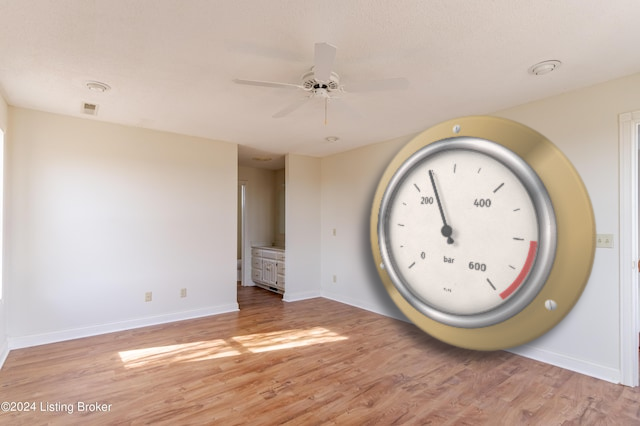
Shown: 250 bar
